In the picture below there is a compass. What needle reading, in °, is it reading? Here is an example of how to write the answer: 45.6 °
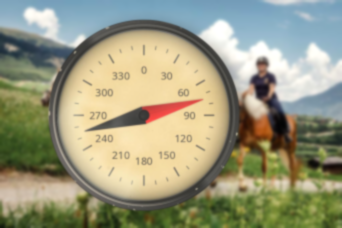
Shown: 75 °
